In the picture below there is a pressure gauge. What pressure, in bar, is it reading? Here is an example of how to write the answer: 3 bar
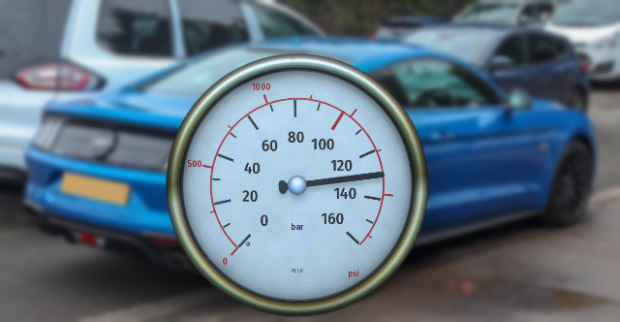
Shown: 130 bar
